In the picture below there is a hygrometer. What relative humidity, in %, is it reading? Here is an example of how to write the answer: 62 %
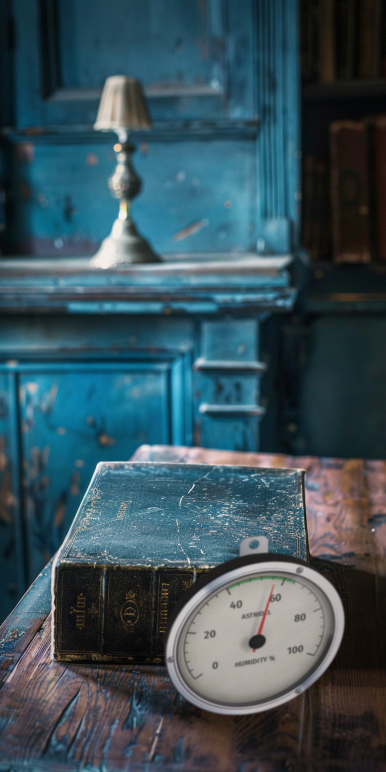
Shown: 56 %
